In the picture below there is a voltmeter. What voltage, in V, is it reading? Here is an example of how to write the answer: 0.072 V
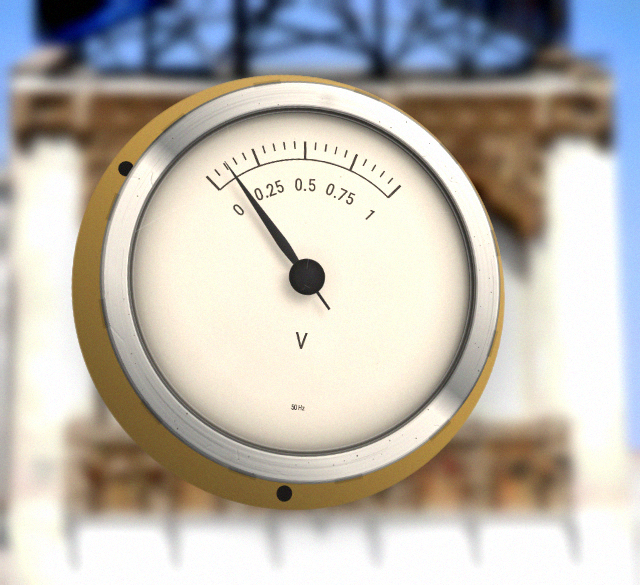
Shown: 0.1 V
